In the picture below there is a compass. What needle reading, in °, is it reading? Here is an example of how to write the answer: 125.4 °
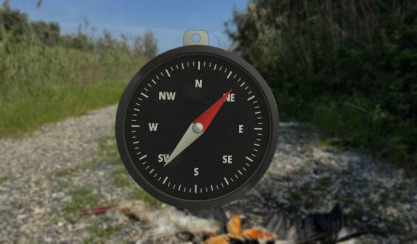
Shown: 40 °
